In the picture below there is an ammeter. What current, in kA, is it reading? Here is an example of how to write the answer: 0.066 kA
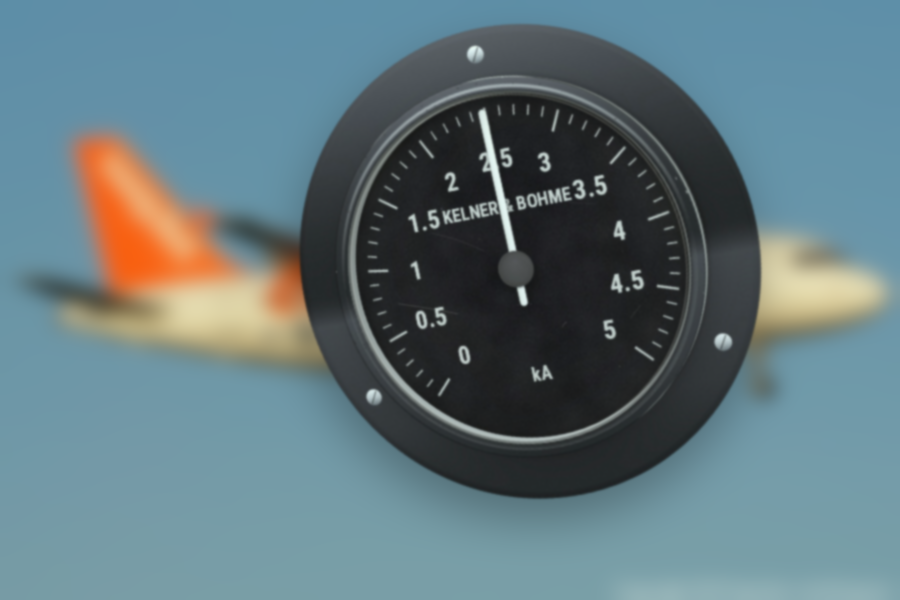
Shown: 2.5 kA
